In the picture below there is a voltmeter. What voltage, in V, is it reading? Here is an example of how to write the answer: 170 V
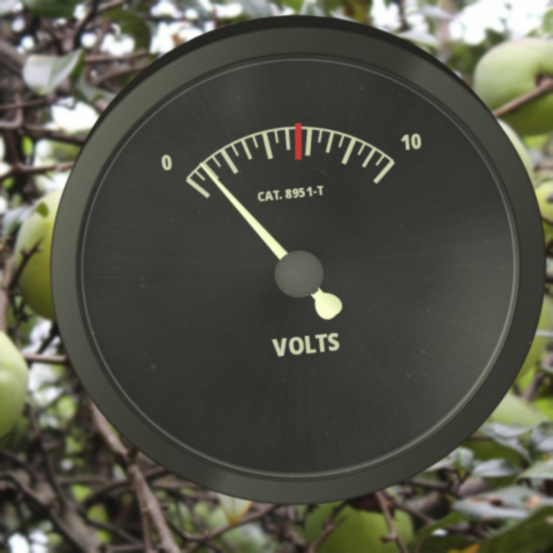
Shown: 1 V
